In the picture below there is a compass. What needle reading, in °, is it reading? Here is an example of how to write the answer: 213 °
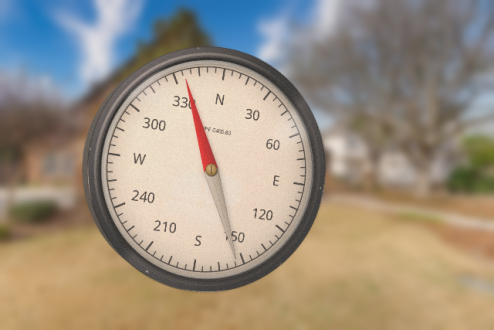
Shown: 335 °
